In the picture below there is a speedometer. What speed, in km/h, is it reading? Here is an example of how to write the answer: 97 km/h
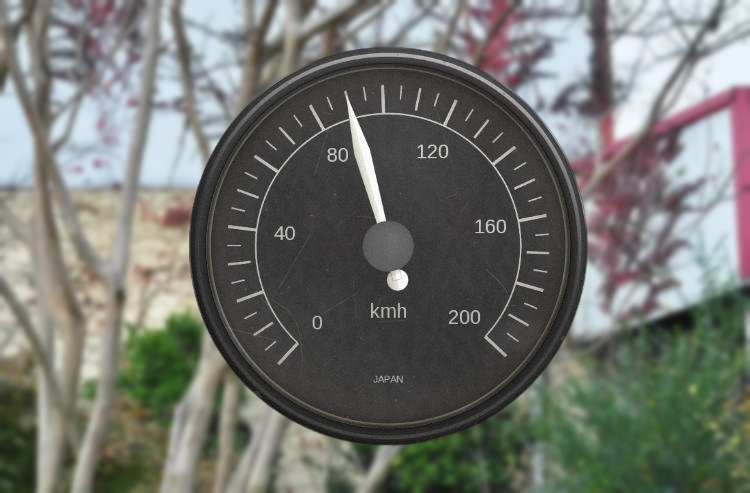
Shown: 90 km/h
